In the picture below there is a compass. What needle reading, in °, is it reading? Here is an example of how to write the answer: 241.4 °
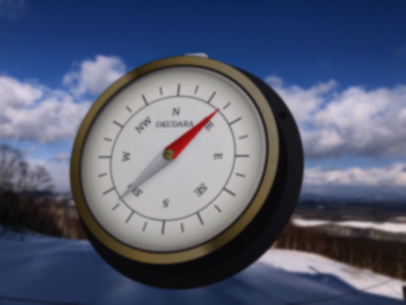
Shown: 45 °
